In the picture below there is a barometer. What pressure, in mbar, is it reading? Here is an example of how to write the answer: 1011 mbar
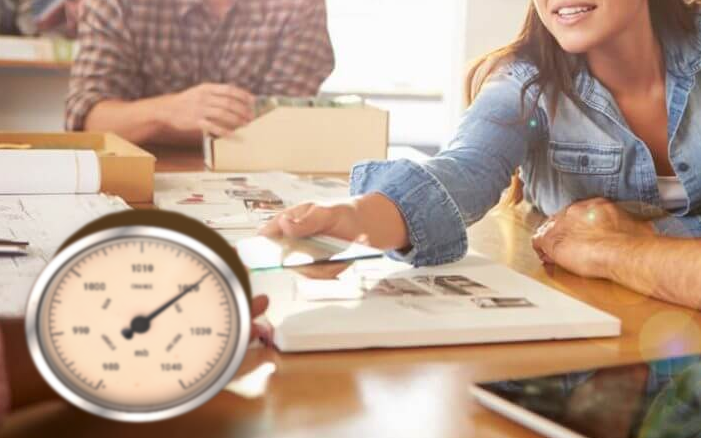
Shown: 1020 mbar
